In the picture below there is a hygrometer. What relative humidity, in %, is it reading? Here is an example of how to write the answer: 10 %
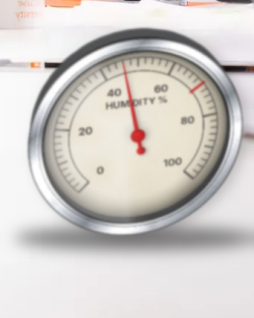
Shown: 46 %
